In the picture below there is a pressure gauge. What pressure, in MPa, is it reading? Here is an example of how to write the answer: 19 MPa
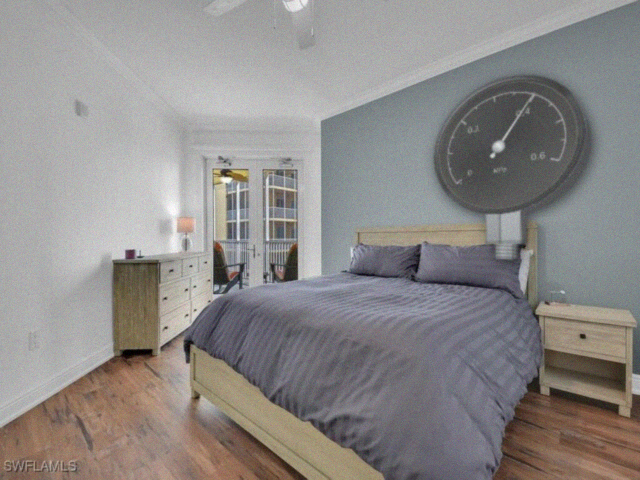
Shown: 0.4 MPa
